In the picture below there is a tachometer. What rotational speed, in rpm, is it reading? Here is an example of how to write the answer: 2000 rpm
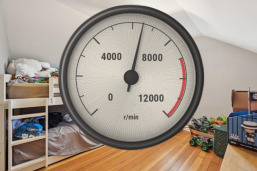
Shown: 6500 rpm
